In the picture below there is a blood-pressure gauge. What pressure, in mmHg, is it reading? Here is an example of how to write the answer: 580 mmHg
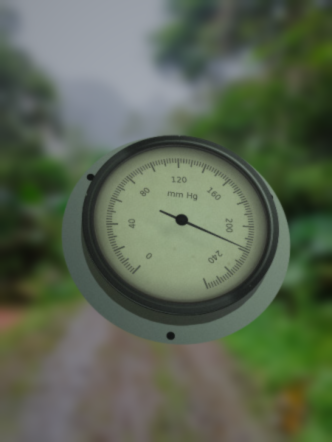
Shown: 220 mmHg
